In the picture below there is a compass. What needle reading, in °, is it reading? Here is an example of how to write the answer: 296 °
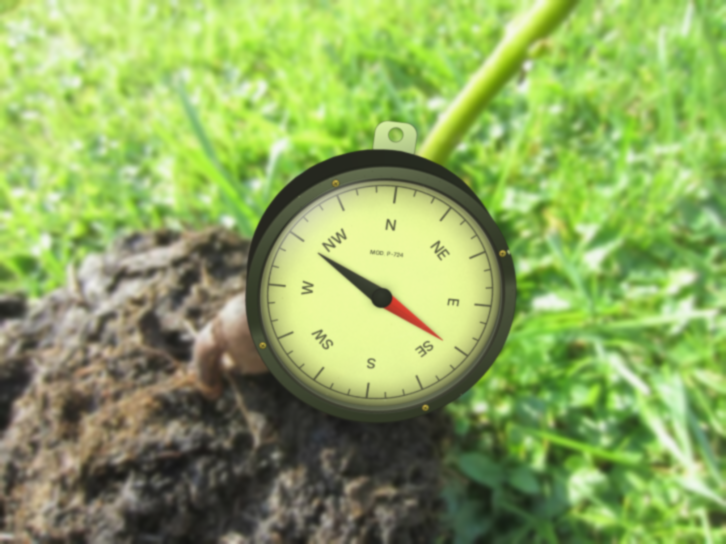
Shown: 120 °
